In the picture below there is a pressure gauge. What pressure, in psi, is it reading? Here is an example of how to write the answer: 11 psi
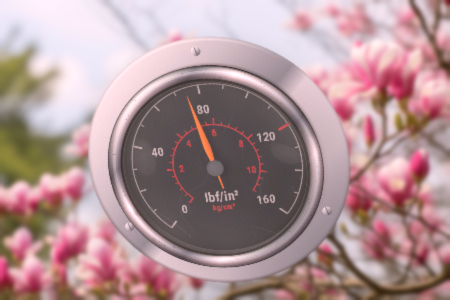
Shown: 75 psi
